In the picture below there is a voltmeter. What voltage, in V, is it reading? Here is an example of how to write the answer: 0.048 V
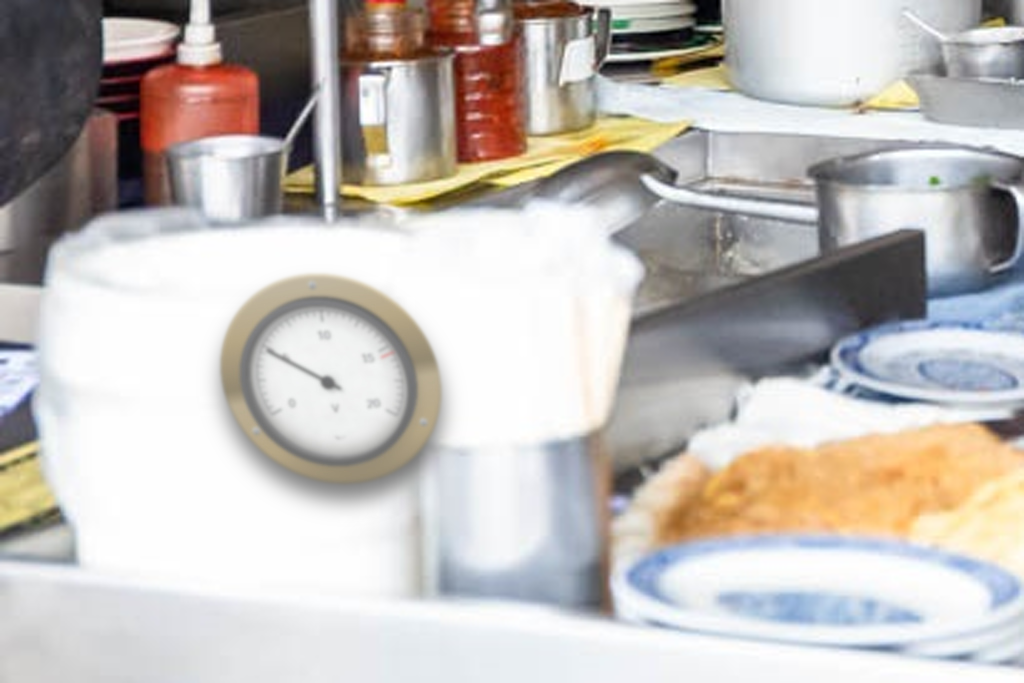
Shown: 5 V
